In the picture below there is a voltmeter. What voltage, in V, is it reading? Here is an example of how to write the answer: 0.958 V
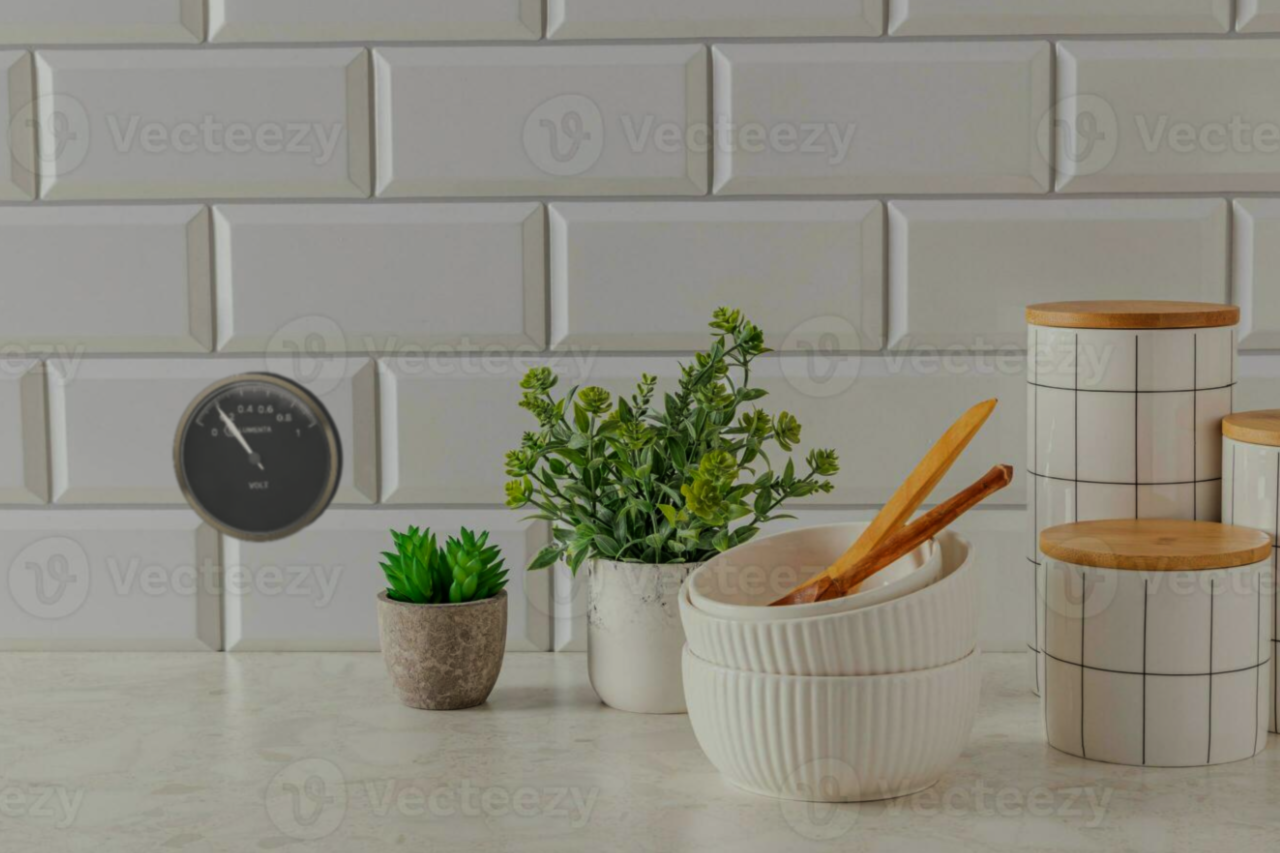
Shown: 0.2 V
